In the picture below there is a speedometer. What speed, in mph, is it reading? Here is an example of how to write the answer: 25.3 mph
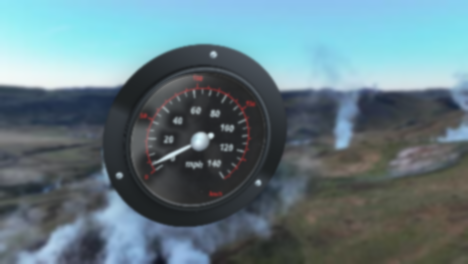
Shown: 5 mph
